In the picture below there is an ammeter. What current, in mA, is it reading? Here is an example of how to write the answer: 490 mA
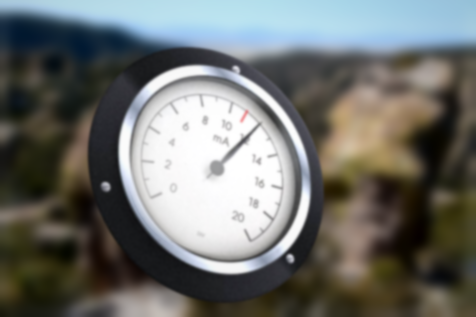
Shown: 12 mA
